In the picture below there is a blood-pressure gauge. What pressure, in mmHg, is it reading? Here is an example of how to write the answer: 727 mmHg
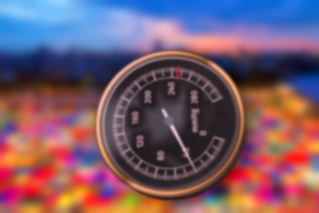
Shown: 40 mmHg
